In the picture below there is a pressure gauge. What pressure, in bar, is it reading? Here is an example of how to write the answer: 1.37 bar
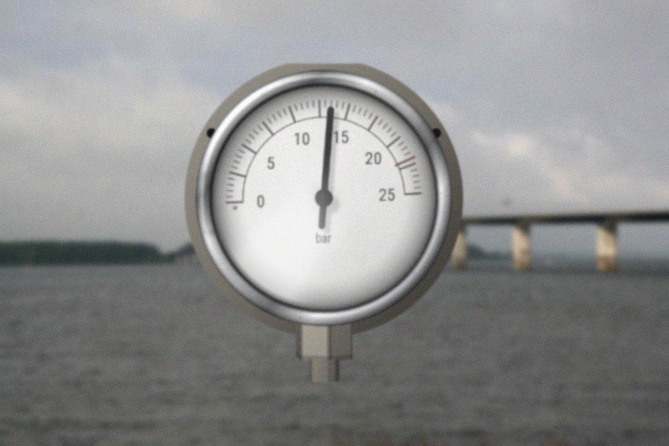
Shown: 13.5 bar
